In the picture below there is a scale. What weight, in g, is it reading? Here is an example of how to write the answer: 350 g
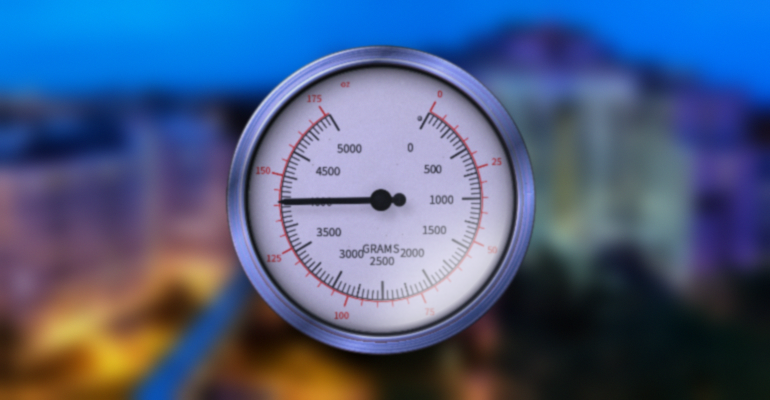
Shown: 4000 g
